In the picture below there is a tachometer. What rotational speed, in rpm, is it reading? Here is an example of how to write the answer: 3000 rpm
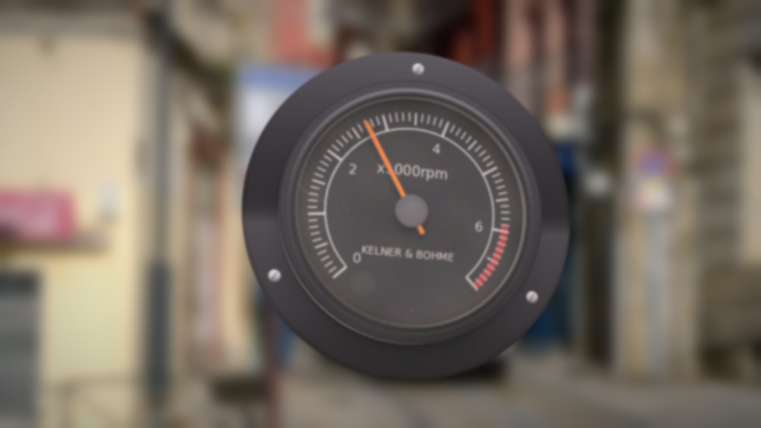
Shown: 2700 rpm
